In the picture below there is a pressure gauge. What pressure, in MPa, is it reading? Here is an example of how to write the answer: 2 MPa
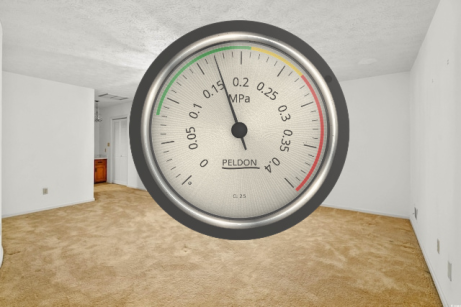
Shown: 0.17 MPa
